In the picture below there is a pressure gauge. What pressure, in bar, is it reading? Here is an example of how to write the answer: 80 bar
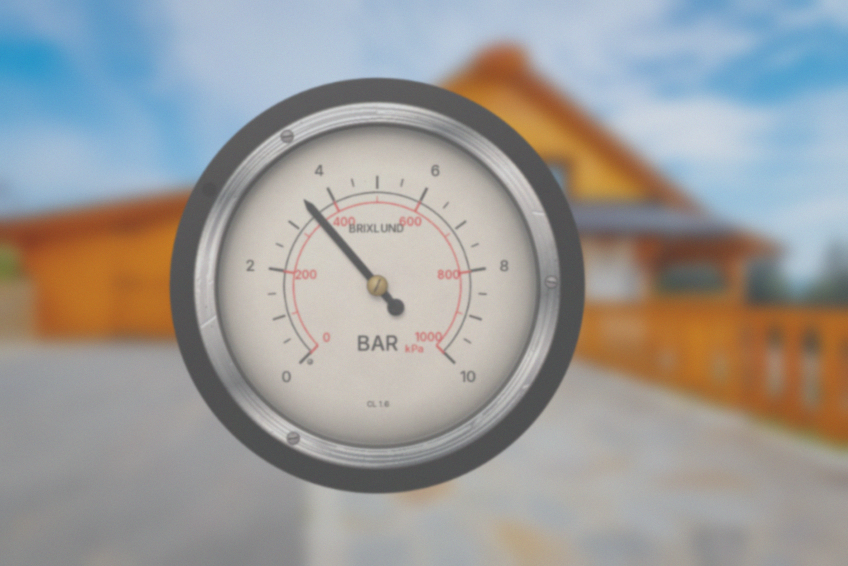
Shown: 3.5 bar
